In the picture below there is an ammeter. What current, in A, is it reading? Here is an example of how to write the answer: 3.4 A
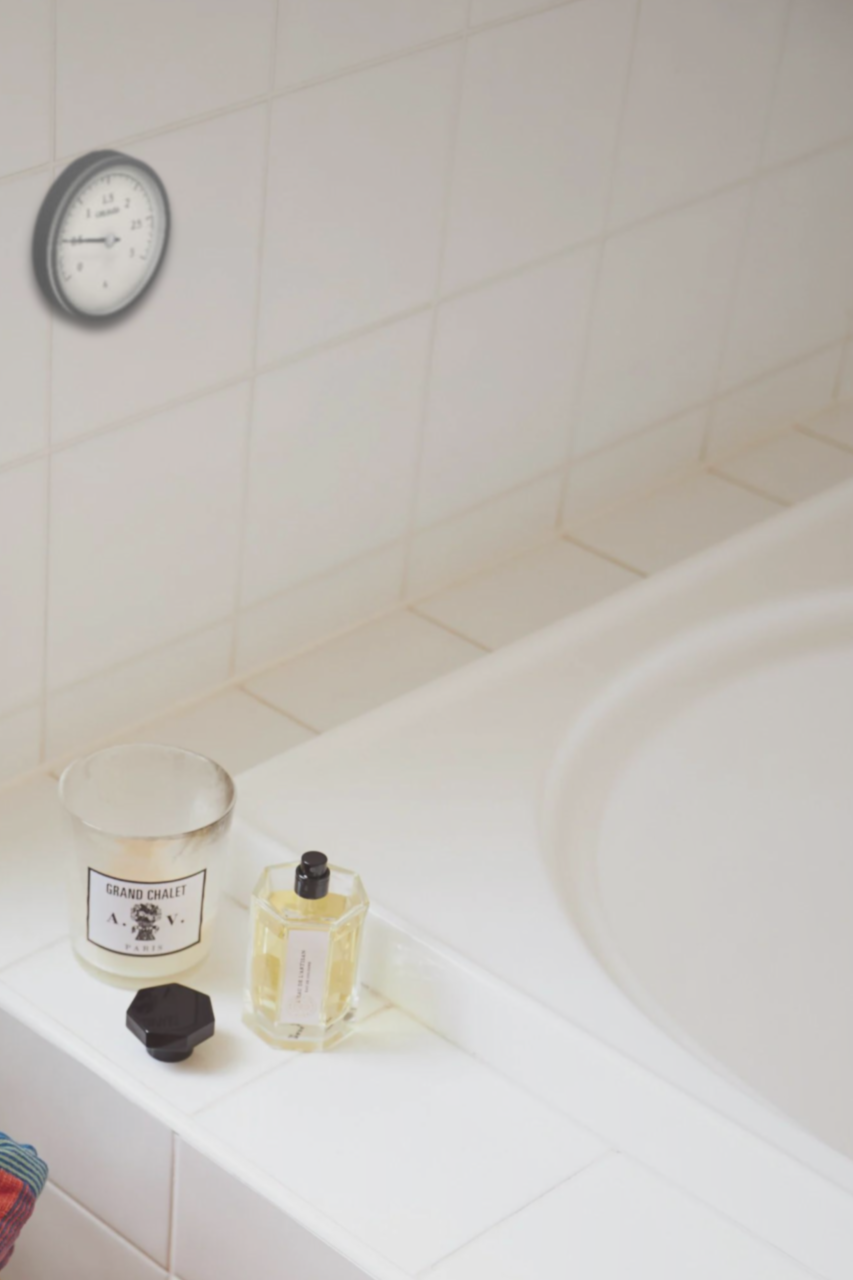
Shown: 0.5 A
